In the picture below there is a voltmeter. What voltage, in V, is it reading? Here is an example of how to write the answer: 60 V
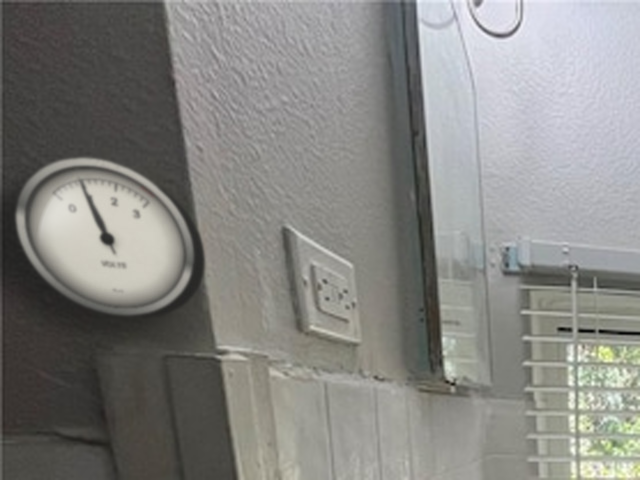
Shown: 1 V
